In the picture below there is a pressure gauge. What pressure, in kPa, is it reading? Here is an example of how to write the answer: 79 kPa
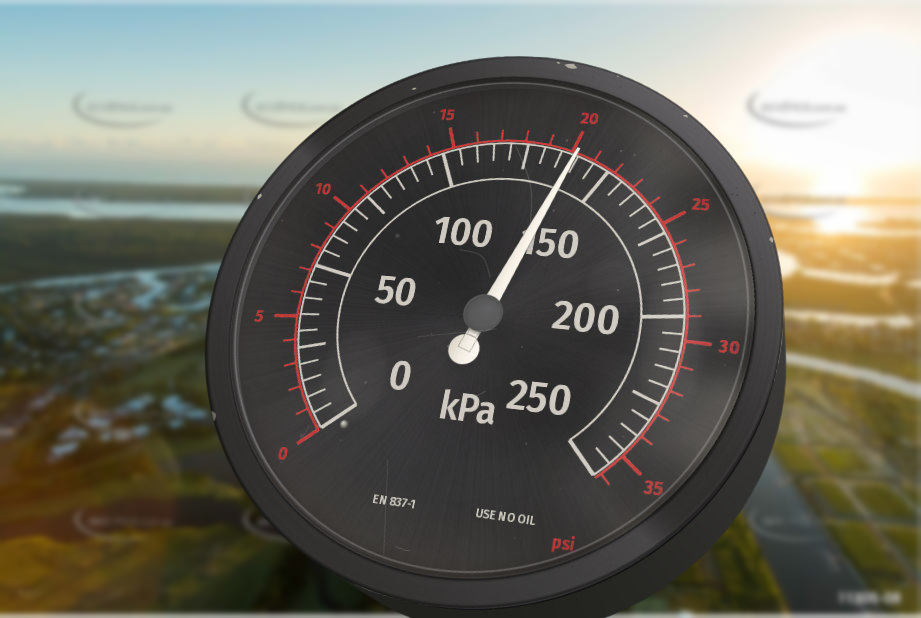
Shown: 140 kPa
